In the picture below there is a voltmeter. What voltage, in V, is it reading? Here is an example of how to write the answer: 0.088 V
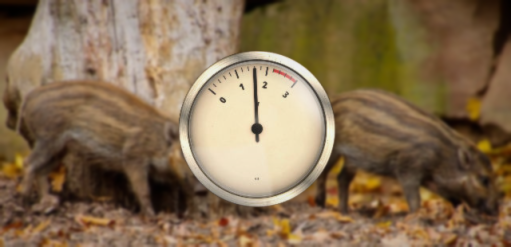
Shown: 1.6 V
